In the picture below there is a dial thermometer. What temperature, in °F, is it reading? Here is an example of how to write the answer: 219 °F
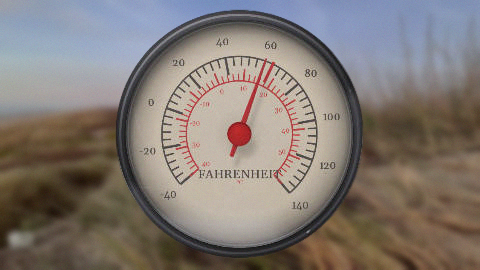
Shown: 60 °F
